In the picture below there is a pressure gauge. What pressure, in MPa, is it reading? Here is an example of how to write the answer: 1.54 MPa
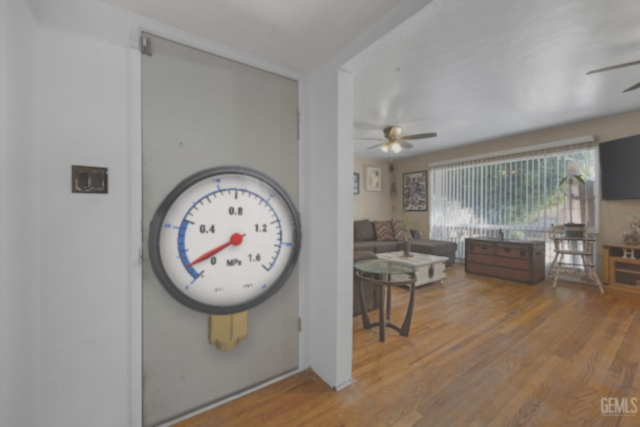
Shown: 0.1 MPa
